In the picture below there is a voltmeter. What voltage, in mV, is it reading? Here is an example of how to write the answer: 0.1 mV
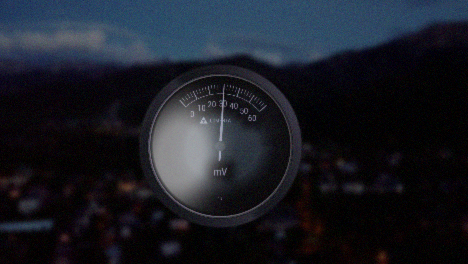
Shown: 30 mV
